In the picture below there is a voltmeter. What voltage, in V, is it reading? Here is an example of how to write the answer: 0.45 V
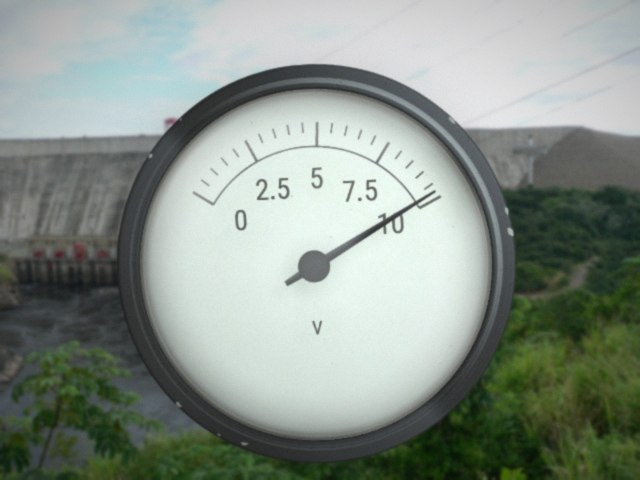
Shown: 9.75 V
